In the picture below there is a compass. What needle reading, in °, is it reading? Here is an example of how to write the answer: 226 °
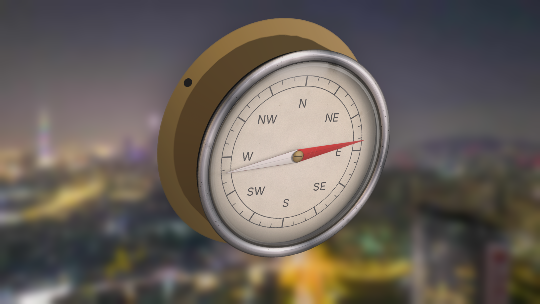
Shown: 80 °
